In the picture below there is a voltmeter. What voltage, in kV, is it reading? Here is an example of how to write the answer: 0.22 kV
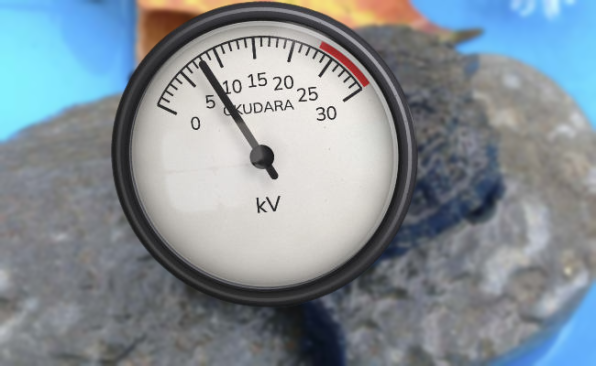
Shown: 8 kV
